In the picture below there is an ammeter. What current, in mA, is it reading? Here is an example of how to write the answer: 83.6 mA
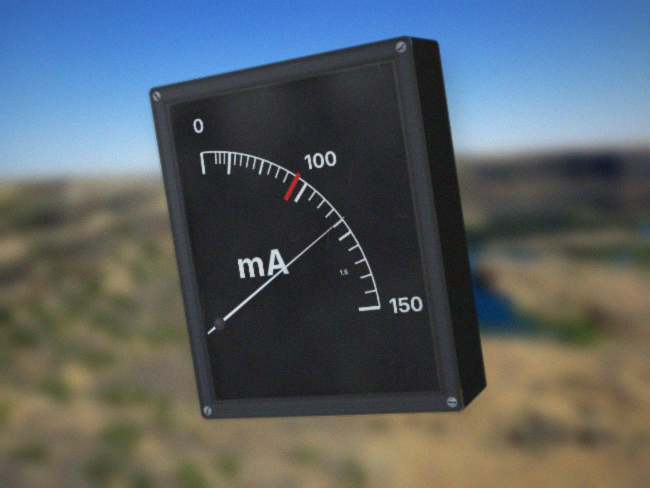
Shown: 120 mA
